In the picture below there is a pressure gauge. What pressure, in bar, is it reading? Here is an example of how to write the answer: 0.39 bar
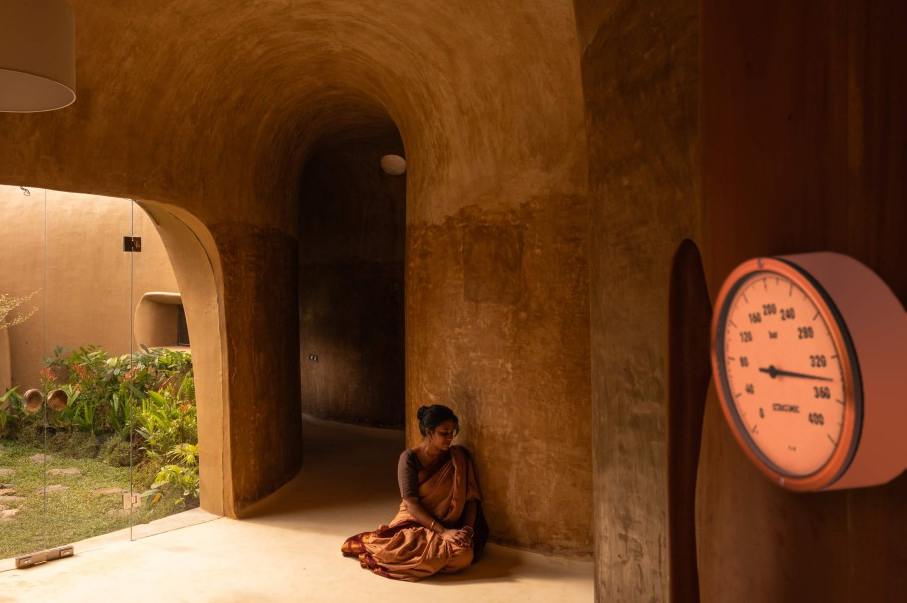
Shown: 340 bar
